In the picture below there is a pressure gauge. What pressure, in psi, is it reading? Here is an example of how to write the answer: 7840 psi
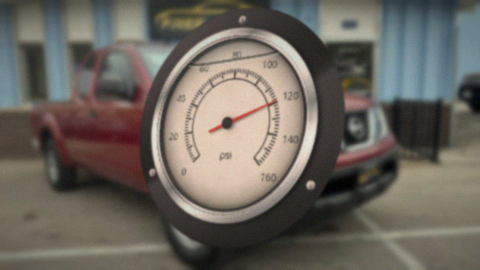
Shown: 120 psi
